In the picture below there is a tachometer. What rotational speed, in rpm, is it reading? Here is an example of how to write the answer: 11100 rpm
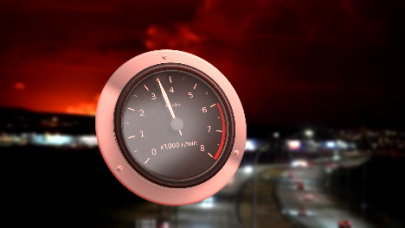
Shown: 3500 rpm
